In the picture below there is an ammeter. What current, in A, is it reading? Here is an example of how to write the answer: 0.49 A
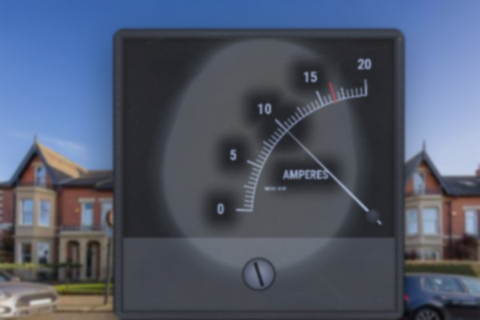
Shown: 10 A
